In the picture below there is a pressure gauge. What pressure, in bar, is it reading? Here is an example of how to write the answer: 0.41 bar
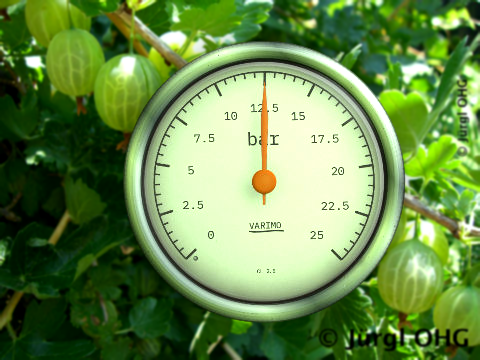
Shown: 12.5 bar
